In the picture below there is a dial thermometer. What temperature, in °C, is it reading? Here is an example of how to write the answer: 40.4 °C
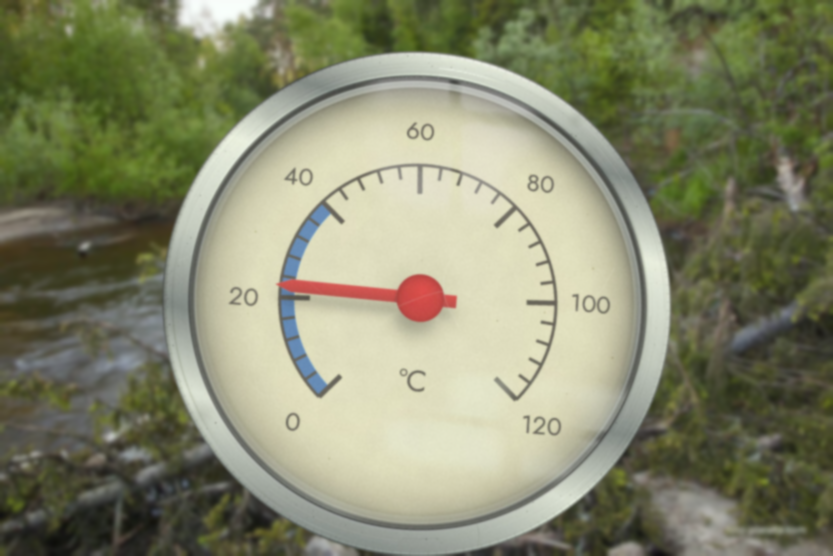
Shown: 22 °C
